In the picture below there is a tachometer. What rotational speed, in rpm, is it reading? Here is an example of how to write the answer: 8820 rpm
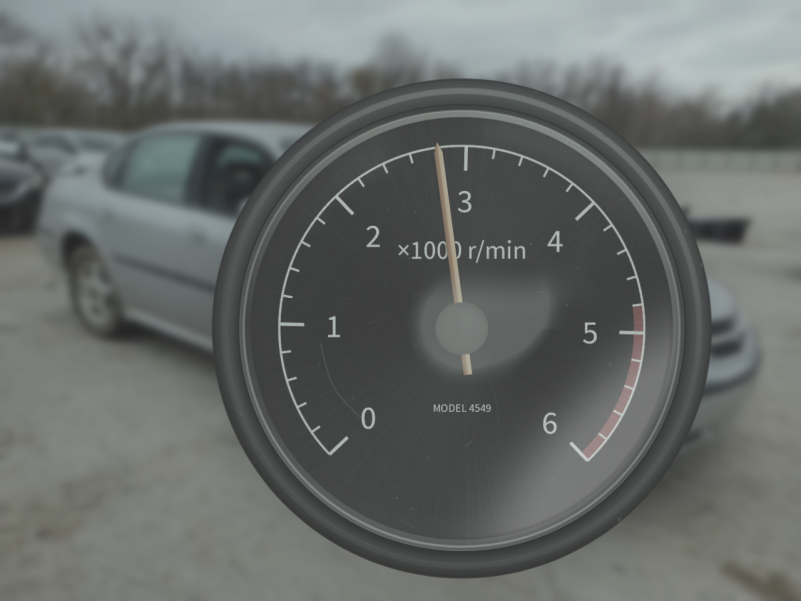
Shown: 2800 rpm
